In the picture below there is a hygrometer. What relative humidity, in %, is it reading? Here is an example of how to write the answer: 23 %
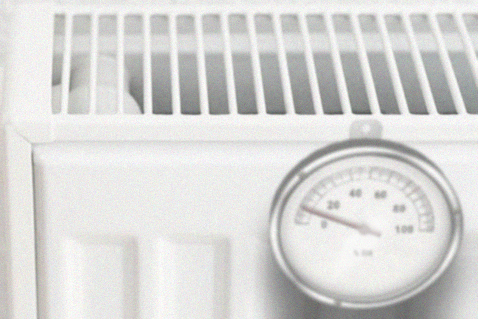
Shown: 10 %
